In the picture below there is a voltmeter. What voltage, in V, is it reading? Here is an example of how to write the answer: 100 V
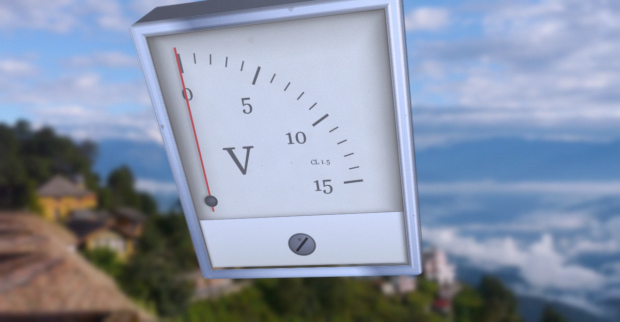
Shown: 0 V
